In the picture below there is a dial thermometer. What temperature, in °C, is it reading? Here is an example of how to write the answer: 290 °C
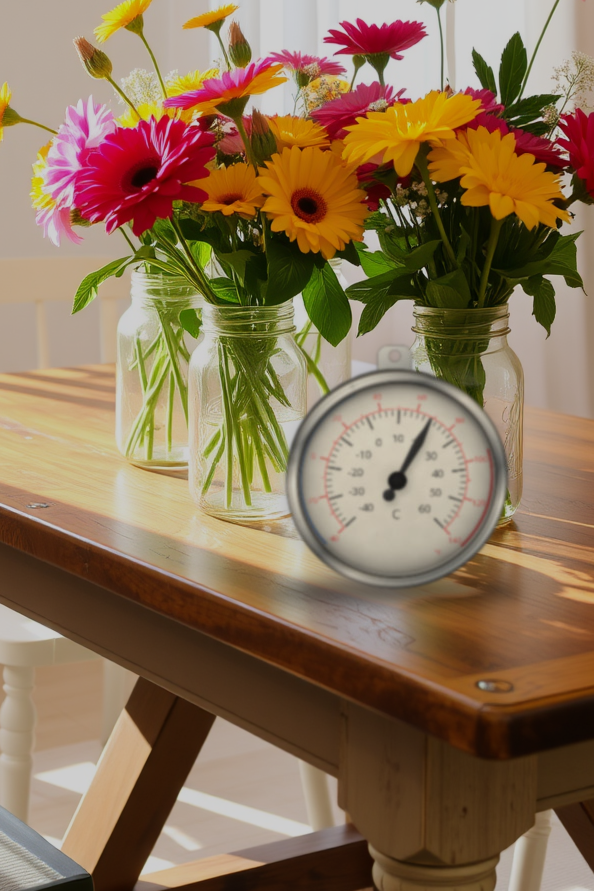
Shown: 20 °C
